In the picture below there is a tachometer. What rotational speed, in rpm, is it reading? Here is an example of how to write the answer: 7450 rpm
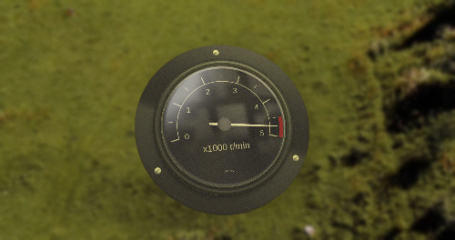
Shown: 4750 rpm
